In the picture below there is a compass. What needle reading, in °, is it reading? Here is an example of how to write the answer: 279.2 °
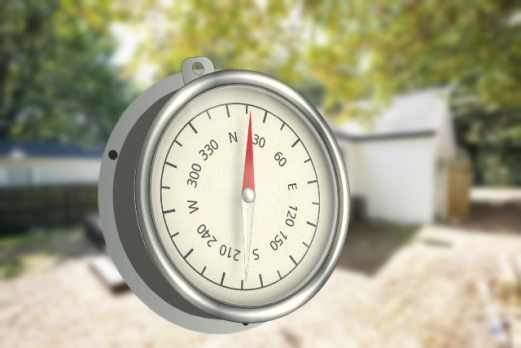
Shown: 15 °
